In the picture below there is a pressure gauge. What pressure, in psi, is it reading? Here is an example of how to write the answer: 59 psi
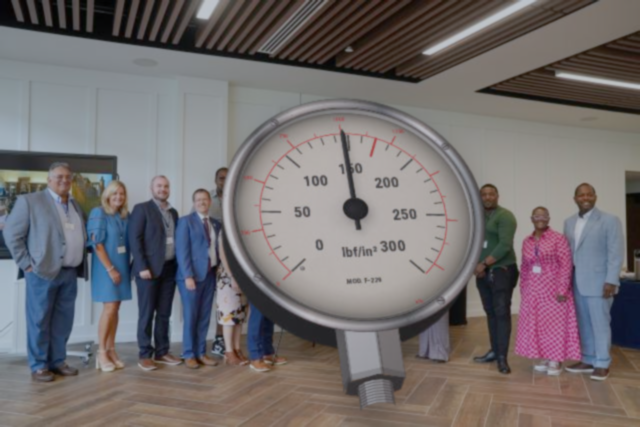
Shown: 145 psi
